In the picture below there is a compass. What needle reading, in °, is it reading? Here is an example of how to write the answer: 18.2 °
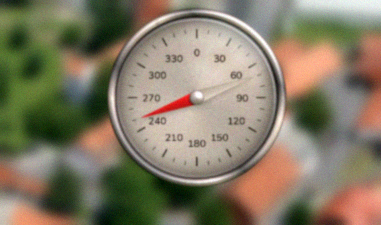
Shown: 250 °
